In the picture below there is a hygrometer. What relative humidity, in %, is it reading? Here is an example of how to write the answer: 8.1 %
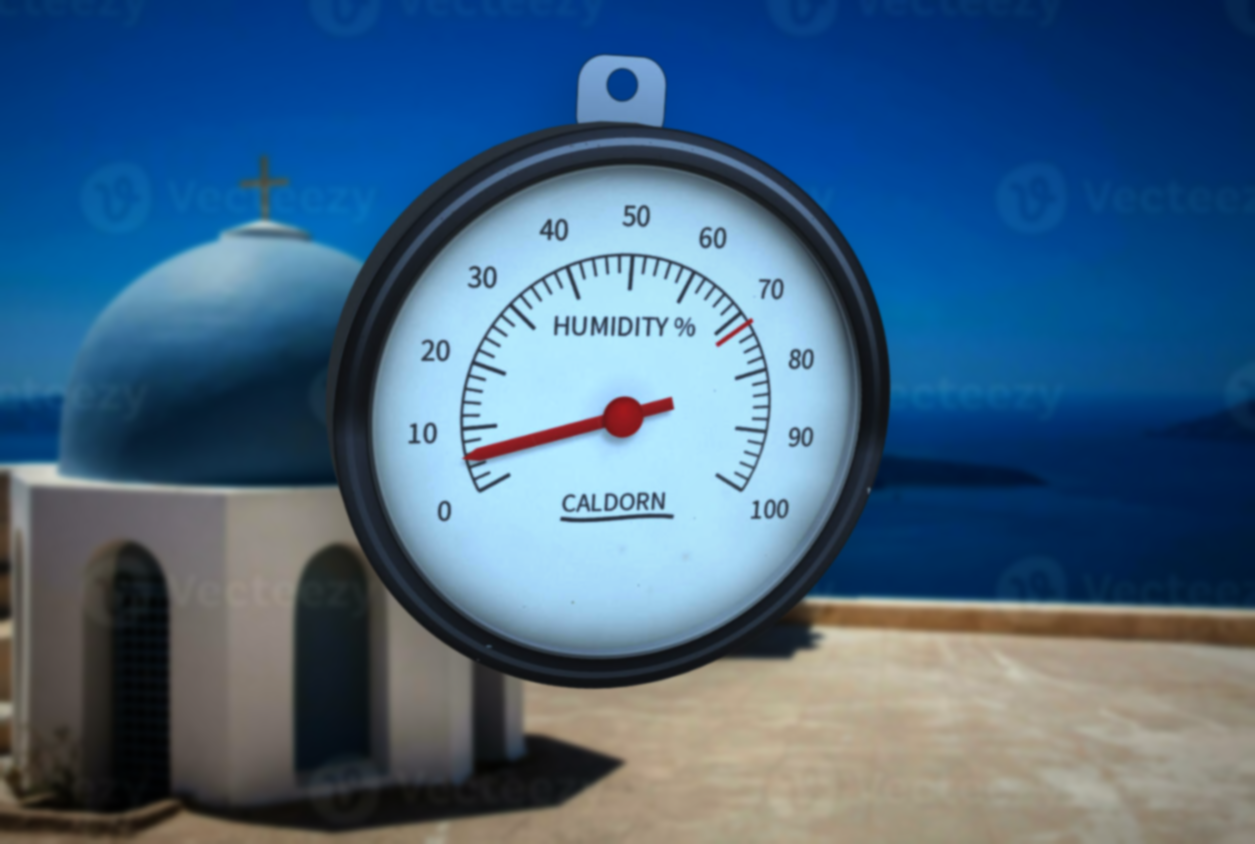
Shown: 6 %
